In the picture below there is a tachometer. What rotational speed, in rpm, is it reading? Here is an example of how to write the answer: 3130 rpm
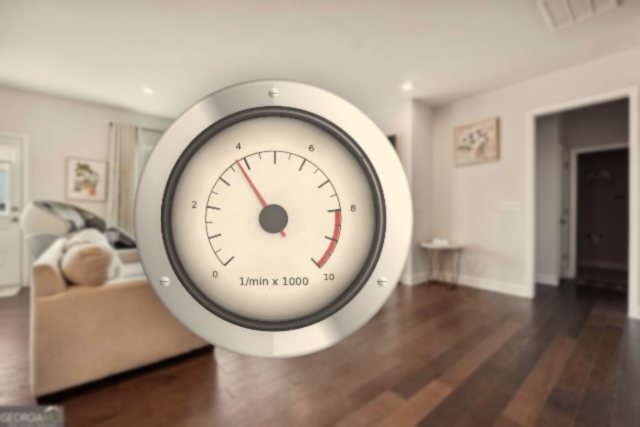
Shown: 3750 rpm
